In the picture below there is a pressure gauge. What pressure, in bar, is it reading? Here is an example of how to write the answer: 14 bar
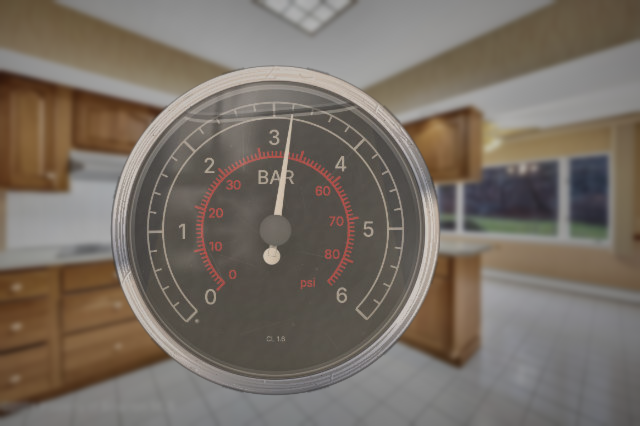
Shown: 3.2 bar
